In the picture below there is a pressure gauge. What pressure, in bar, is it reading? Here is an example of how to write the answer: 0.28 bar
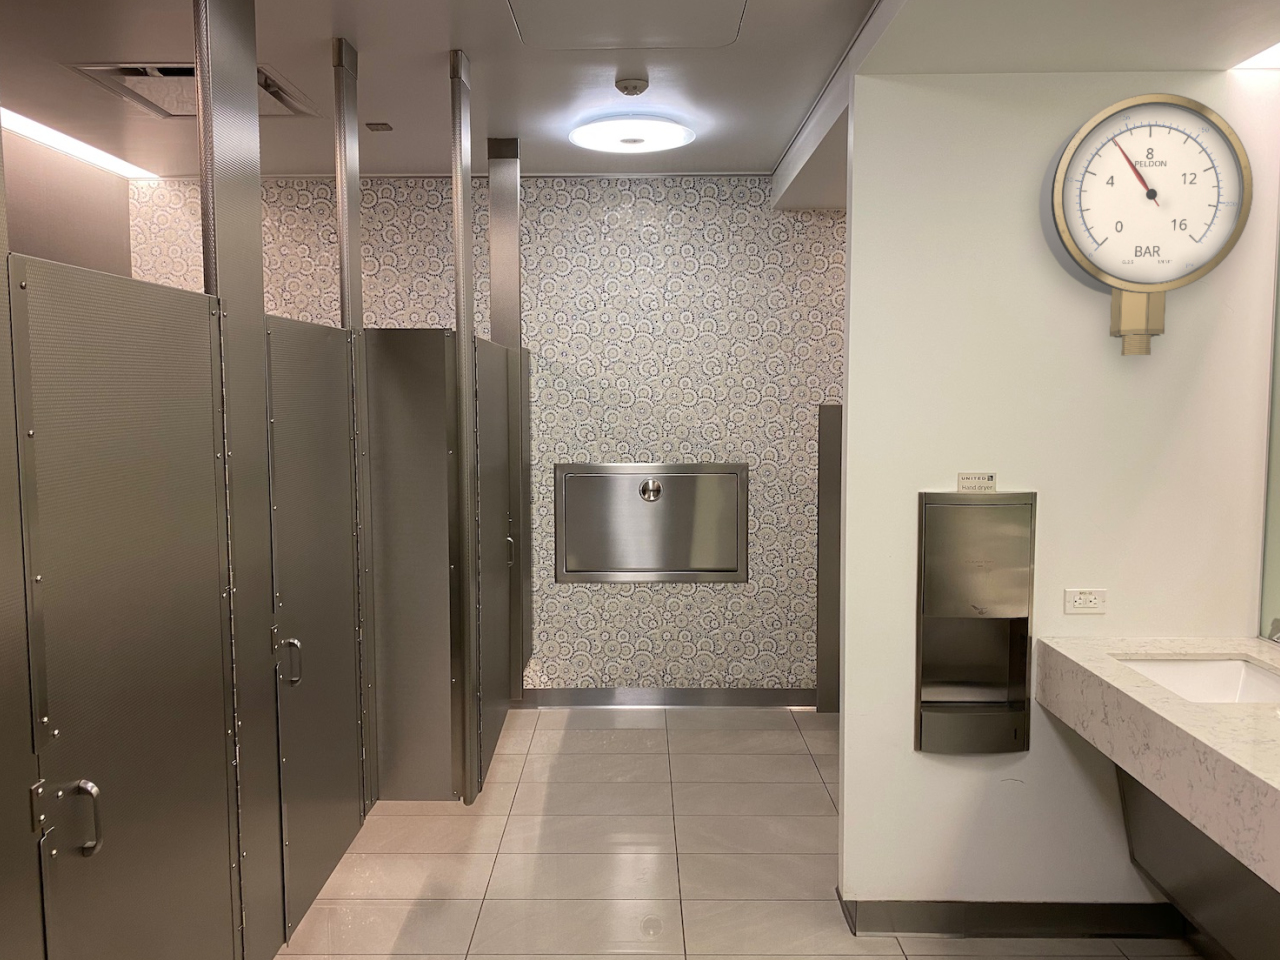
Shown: 6 bar
